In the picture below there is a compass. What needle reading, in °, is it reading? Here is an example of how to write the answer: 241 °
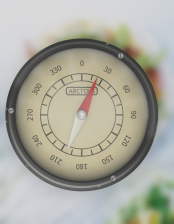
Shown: 22.5 °
